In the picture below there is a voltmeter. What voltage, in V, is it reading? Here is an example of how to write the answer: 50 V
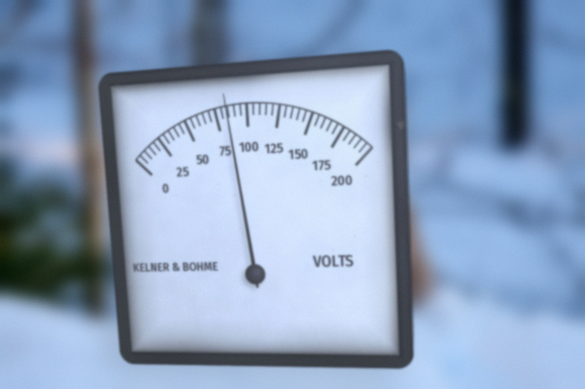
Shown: 85 V
